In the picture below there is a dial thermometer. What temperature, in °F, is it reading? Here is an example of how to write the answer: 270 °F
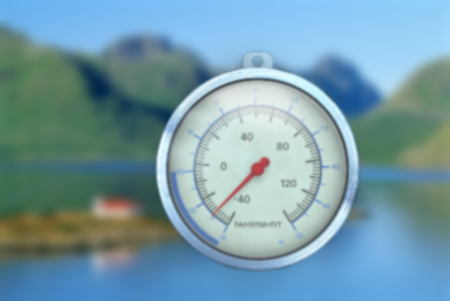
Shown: -30 °F
